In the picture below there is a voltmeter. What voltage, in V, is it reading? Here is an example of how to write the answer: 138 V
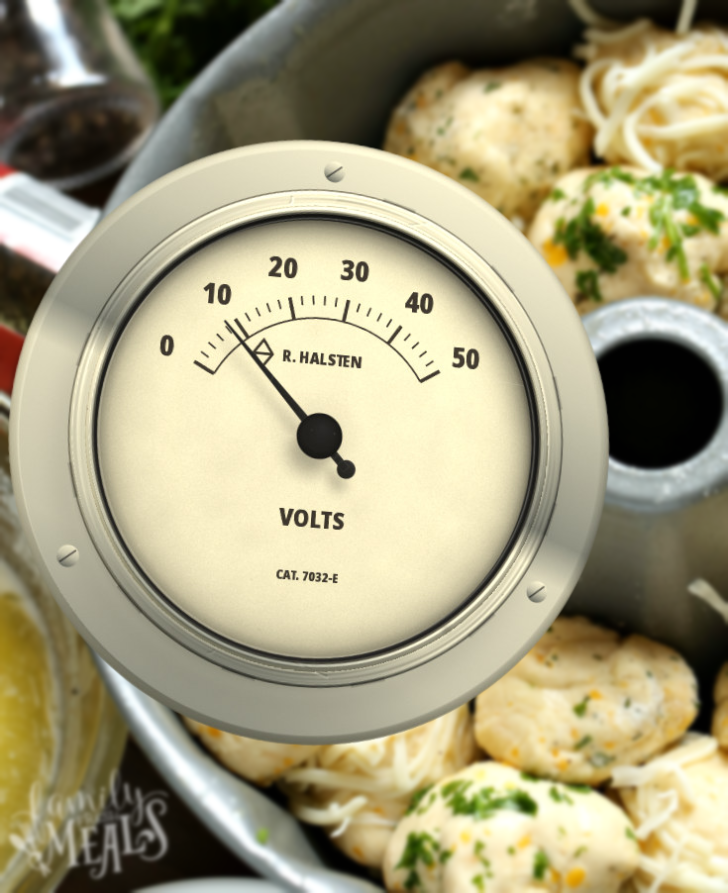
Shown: 8 V
